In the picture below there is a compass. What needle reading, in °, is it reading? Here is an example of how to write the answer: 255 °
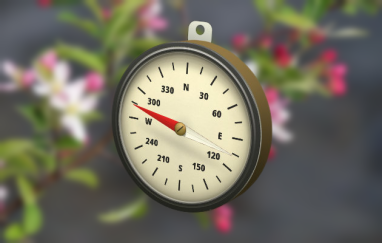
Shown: 285 °
